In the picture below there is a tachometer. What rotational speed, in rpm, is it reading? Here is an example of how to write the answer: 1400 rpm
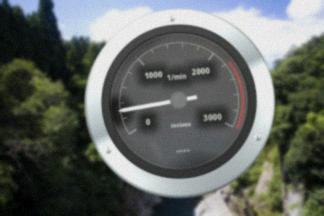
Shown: 300 rpm
